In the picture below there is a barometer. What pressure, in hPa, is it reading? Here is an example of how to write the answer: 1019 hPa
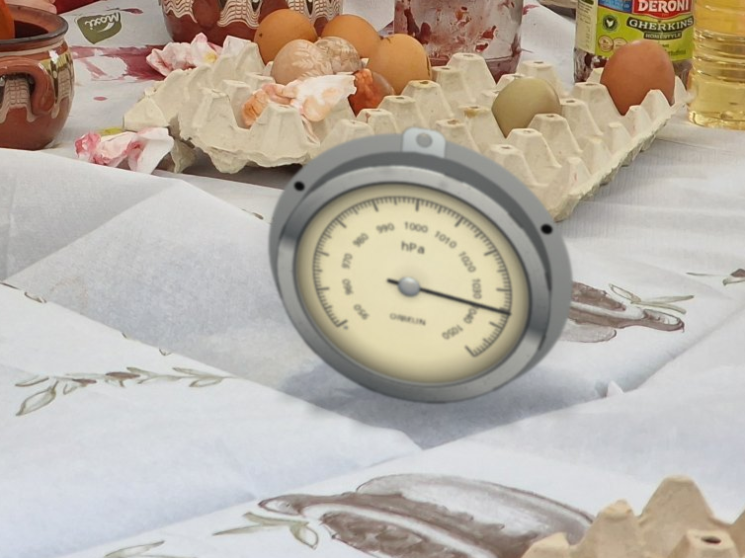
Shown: 1035 hPa
